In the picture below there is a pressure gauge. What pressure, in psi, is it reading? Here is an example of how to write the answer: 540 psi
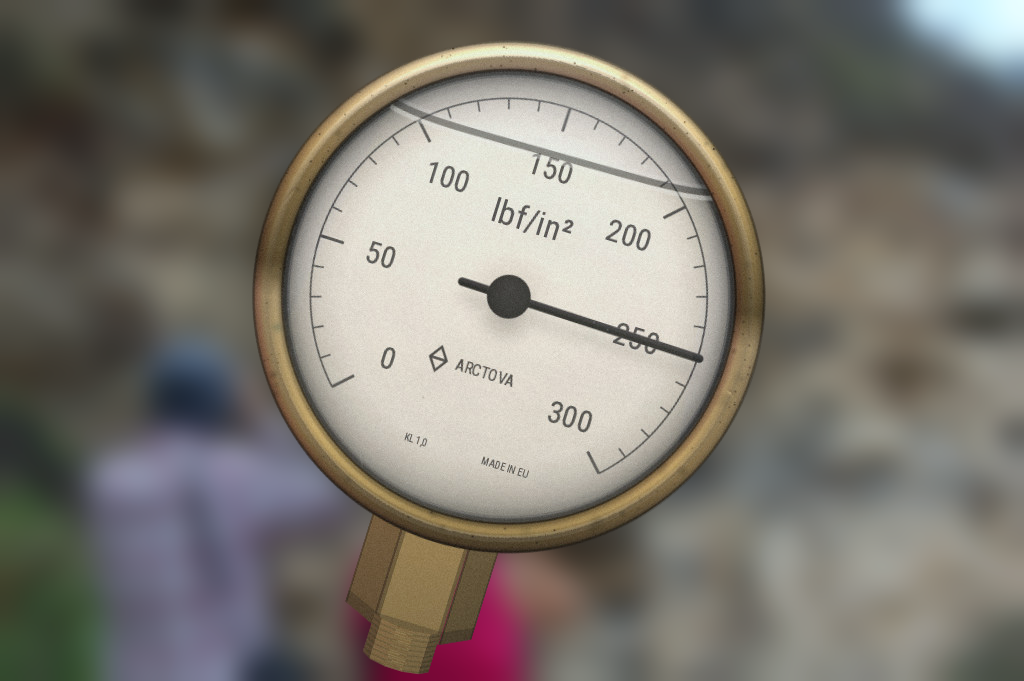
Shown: 250 psi
